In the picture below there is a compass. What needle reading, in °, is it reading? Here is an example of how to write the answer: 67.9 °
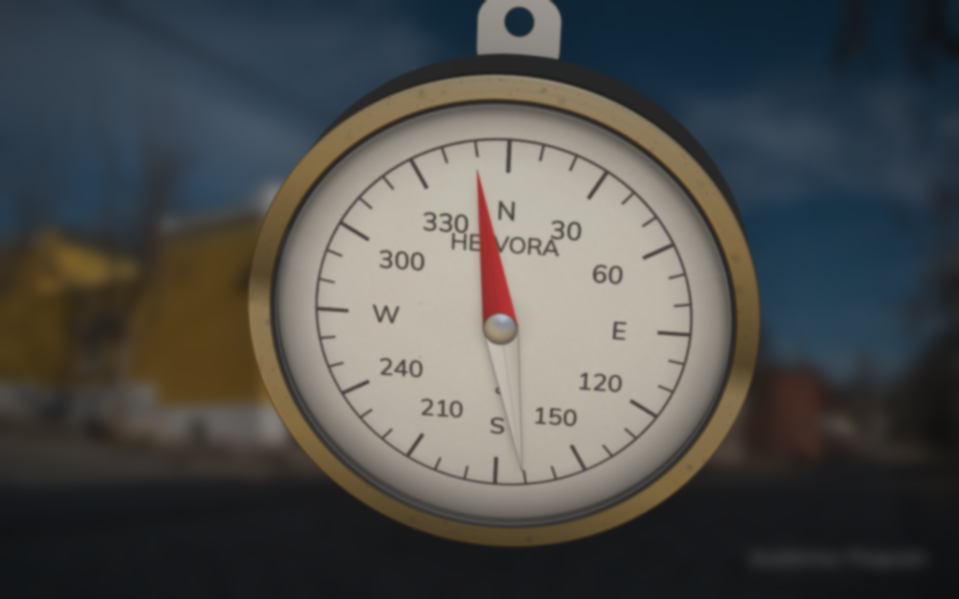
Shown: 350 °
